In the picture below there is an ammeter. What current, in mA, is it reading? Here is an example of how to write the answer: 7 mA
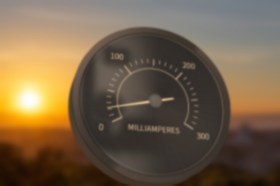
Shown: 20 mA
